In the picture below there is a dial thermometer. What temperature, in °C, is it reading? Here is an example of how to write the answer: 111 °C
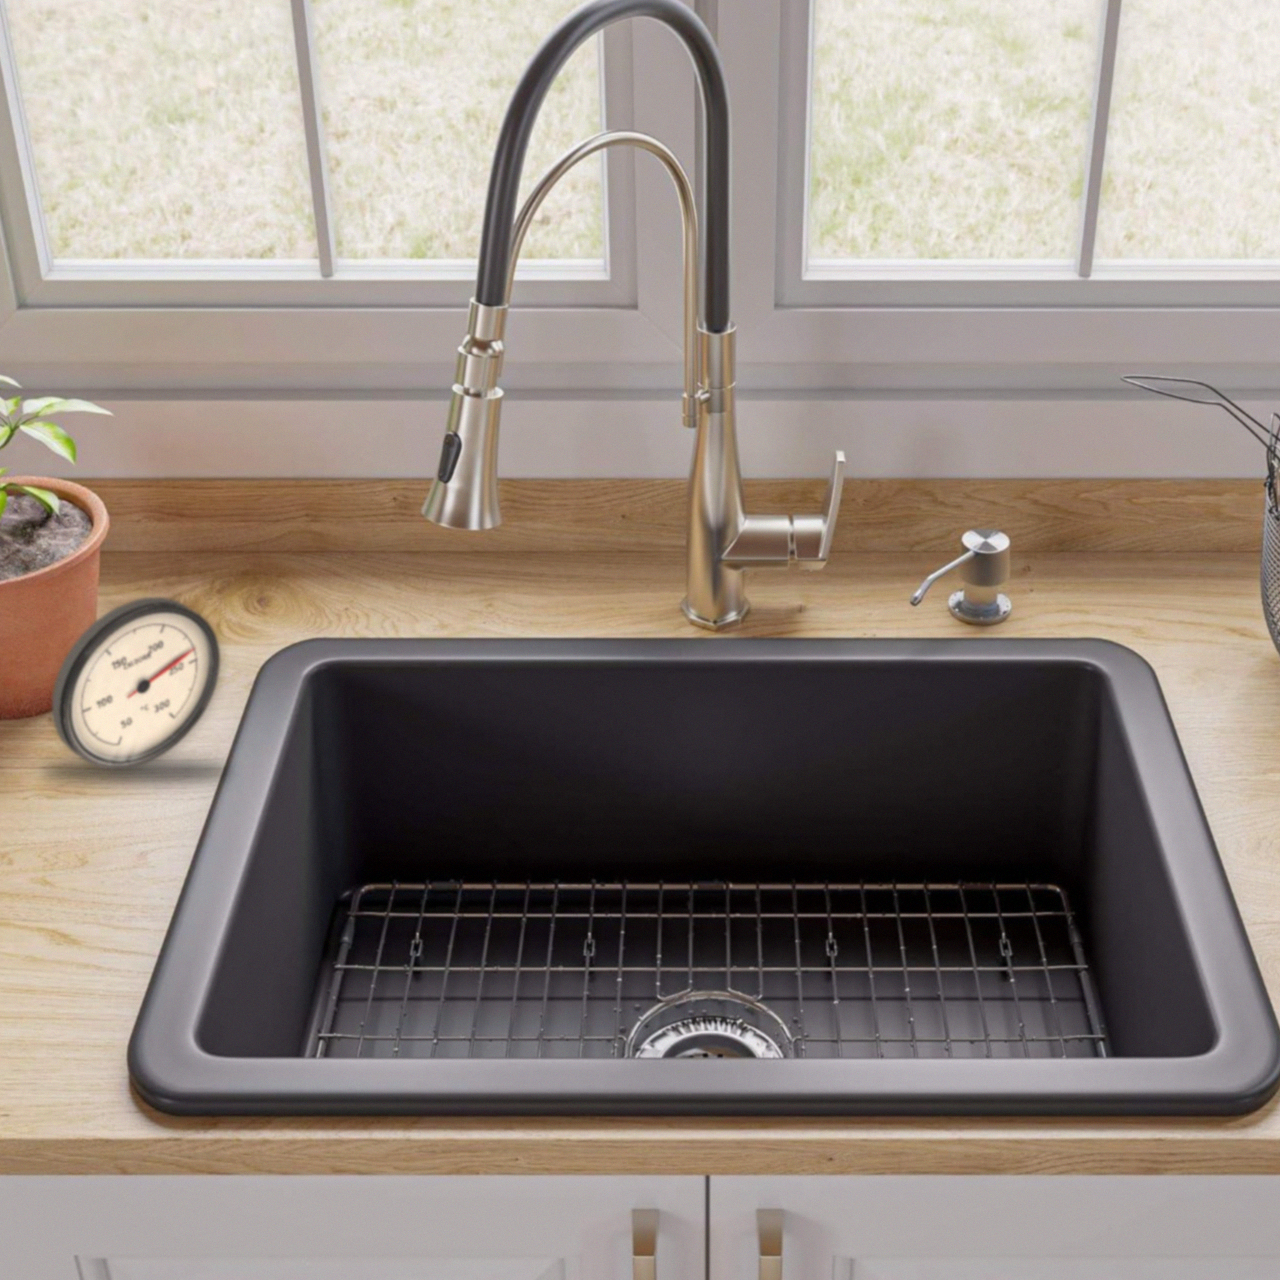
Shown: 237.5 °C
